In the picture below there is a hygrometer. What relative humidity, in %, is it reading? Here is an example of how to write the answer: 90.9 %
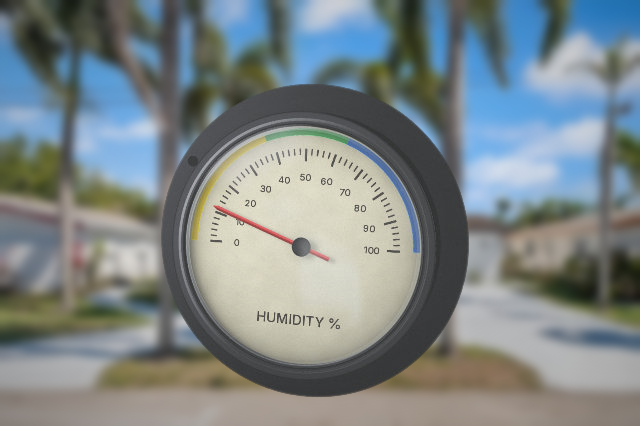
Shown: 12 %
